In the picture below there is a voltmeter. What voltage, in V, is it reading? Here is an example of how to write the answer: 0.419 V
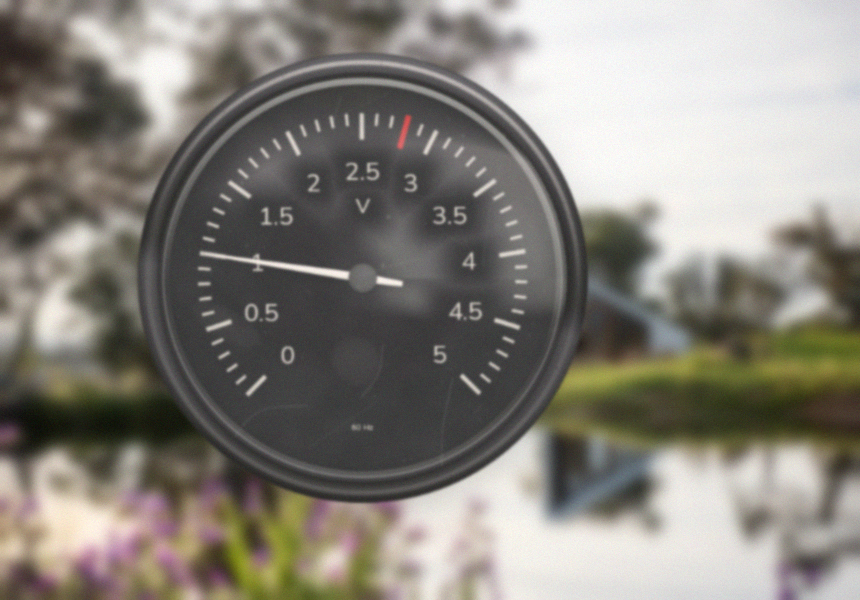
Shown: 1 V
